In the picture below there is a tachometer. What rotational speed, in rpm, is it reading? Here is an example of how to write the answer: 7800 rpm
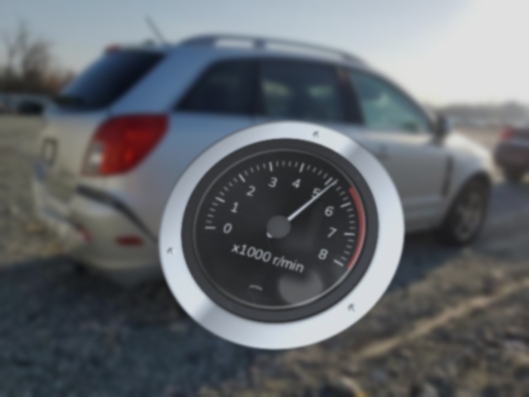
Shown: 5200 rpm
